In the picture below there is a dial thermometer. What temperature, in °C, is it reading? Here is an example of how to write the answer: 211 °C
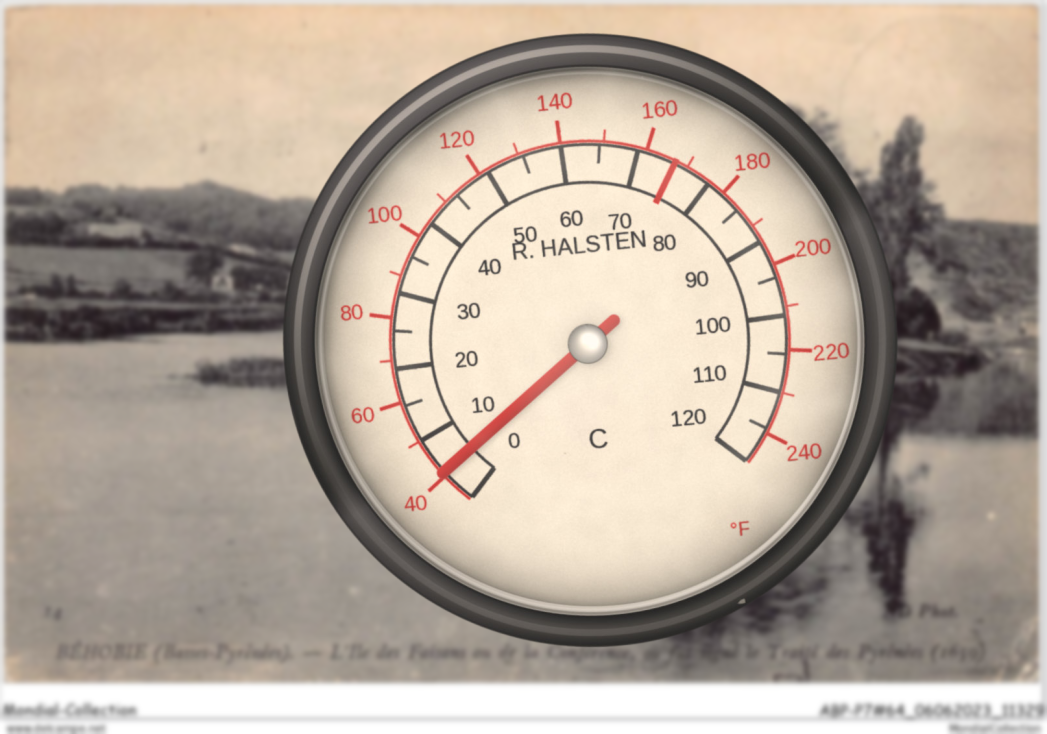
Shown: 5 °C
